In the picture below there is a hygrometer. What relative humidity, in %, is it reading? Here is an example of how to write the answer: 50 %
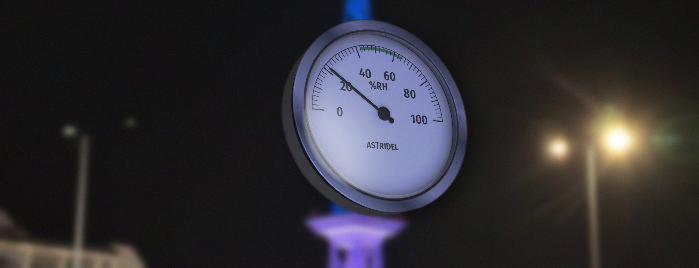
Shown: 20 %
